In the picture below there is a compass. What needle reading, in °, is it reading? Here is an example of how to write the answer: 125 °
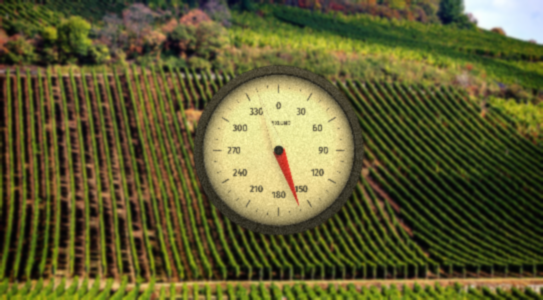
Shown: 160 °
